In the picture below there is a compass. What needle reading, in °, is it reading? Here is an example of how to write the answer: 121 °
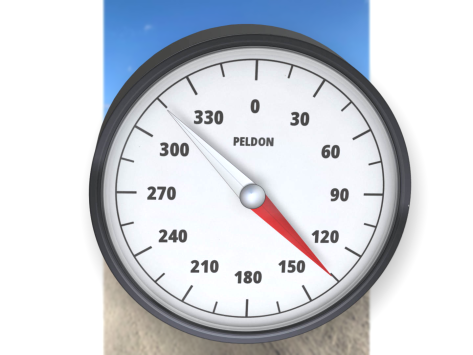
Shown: 135 °
